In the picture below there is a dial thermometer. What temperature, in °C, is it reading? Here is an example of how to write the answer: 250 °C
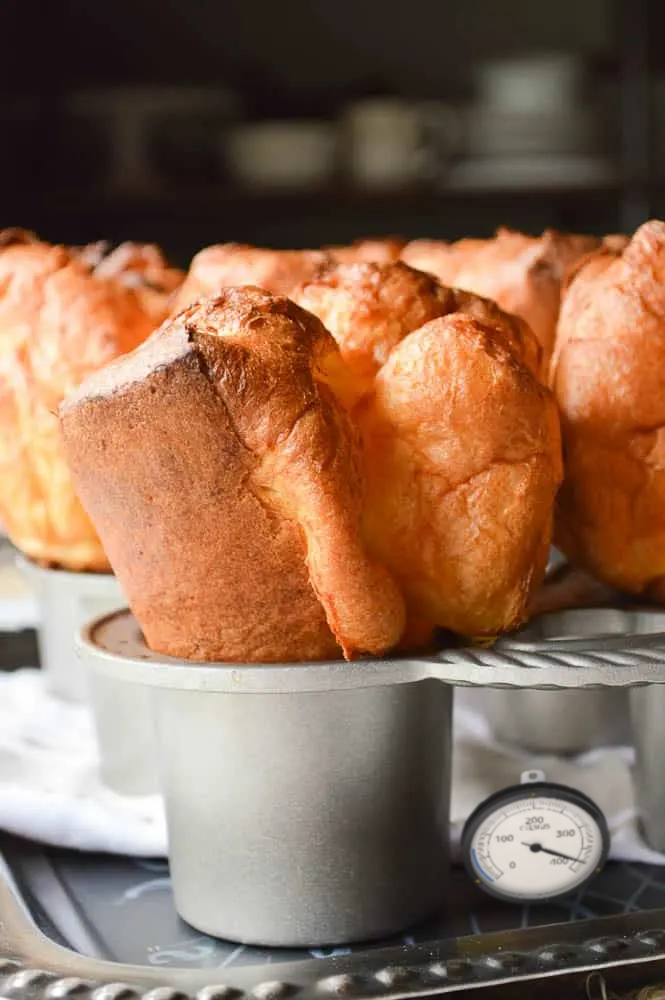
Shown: 375 °C
